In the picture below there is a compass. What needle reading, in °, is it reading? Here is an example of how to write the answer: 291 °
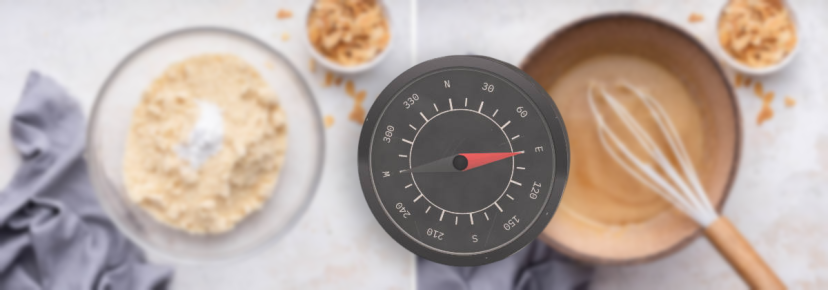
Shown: 90 °
